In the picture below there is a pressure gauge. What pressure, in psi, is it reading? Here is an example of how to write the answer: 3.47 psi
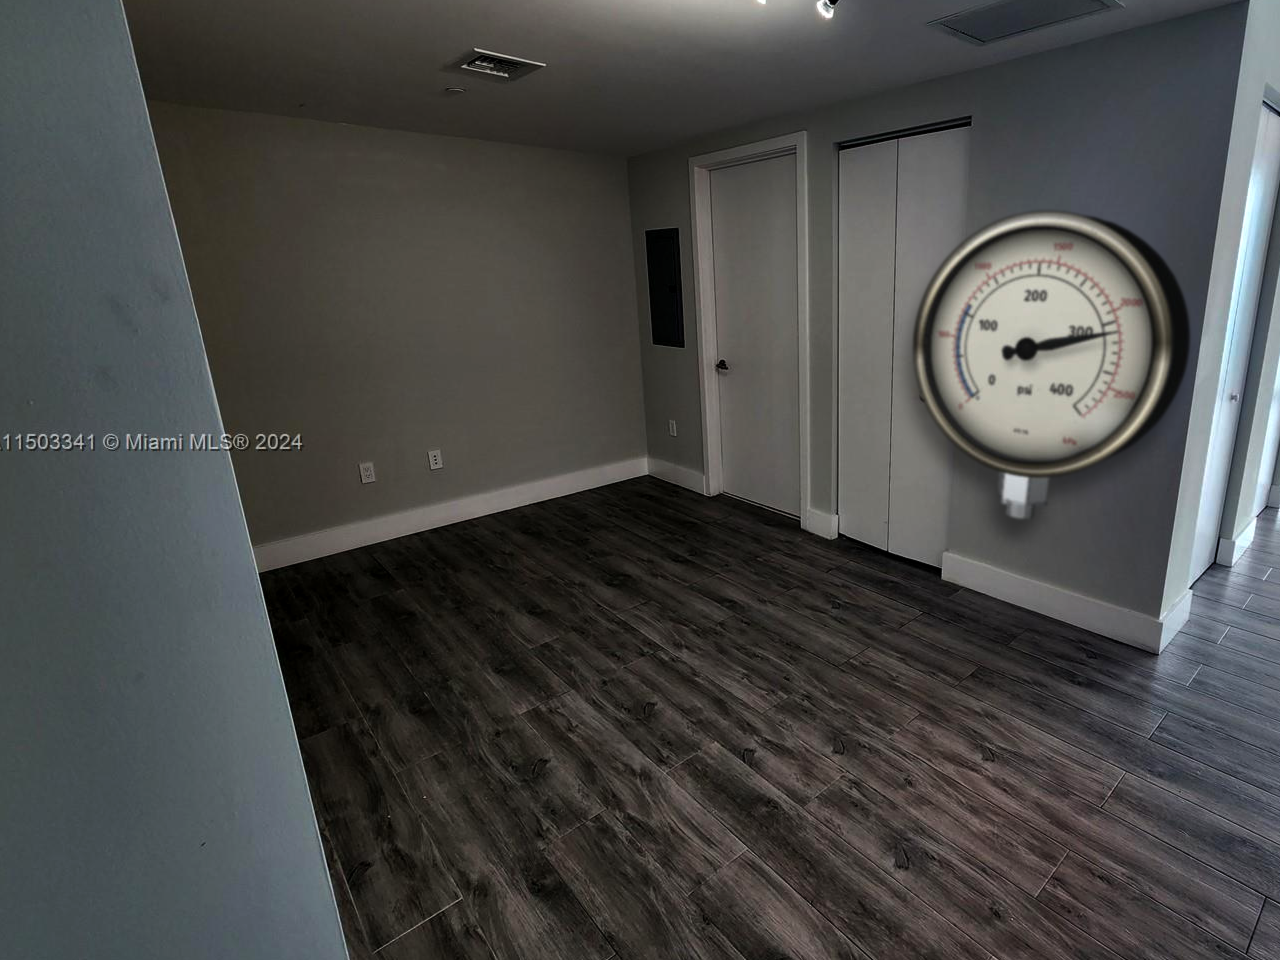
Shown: 310 psi
